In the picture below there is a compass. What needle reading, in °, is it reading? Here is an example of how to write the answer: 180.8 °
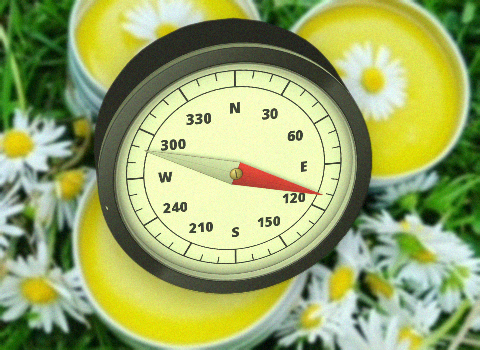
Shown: 110 °
